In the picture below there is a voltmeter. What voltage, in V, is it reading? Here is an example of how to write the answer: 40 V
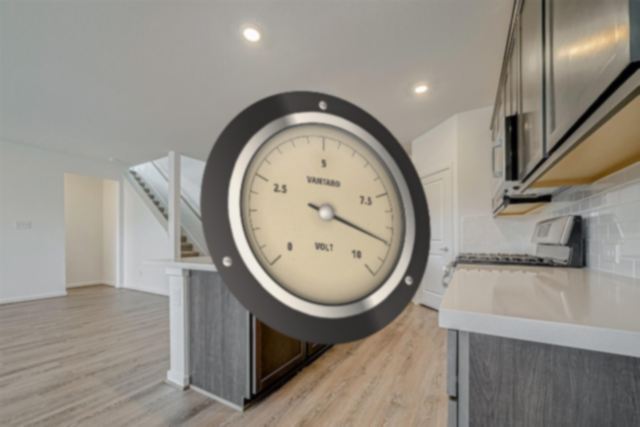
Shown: 9 V
